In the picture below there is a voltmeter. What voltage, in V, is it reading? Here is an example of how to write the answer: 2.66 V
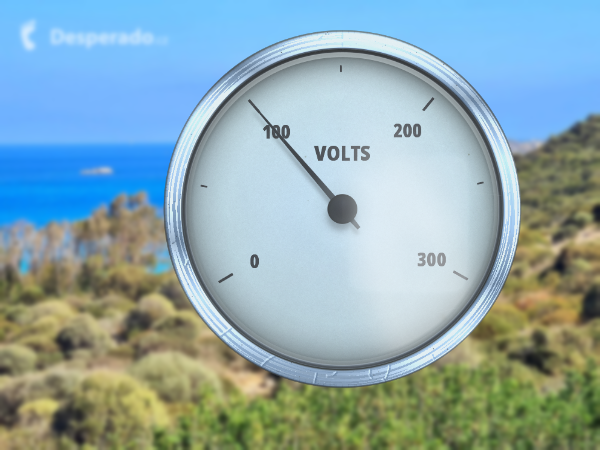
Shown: 100 V
